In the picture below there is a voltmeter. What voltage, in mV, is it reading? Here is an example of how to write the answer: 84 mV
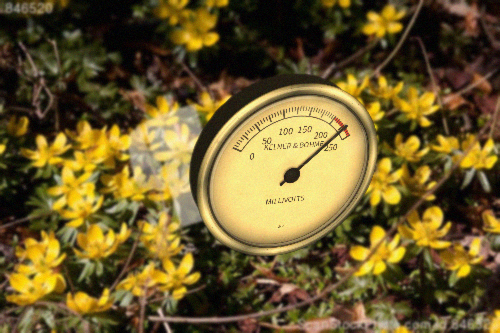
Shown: 225 mV
